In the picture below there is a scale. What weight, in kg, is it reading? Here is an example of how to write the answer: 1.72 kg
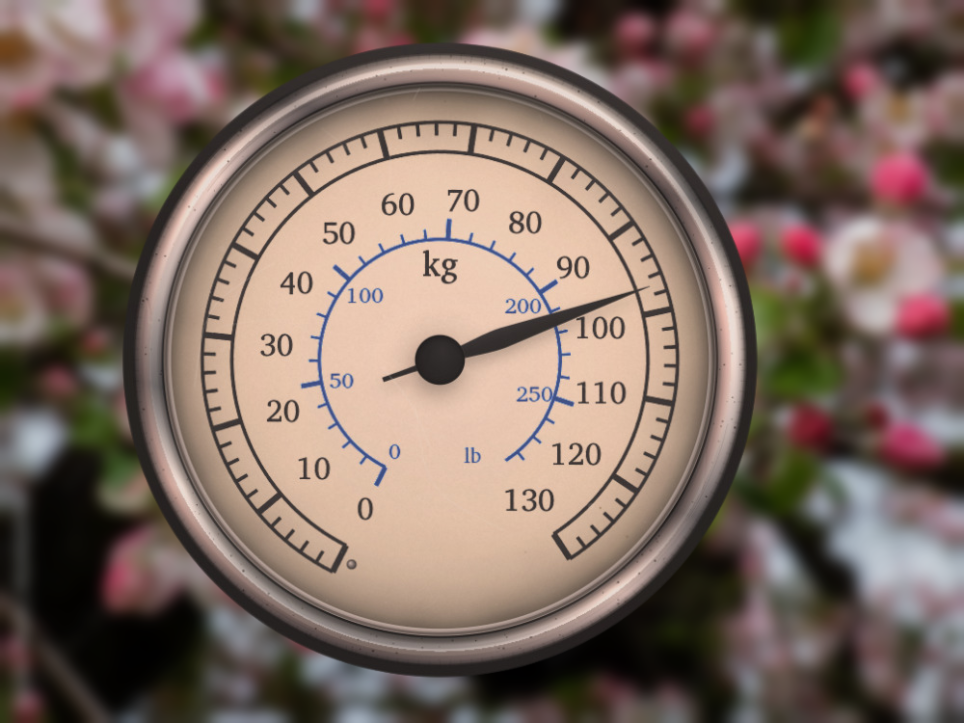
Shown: 97 kg
